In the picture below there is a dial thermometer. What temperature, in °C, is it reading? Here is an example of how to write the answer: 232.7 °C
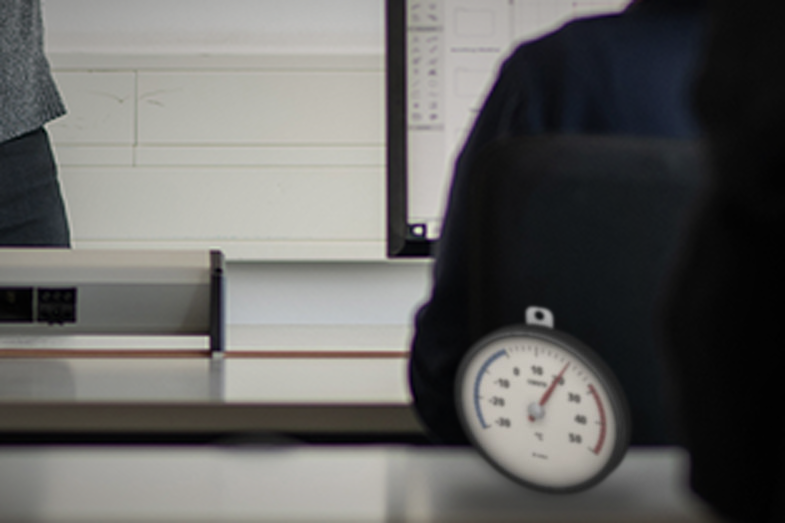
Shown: 20 °C
